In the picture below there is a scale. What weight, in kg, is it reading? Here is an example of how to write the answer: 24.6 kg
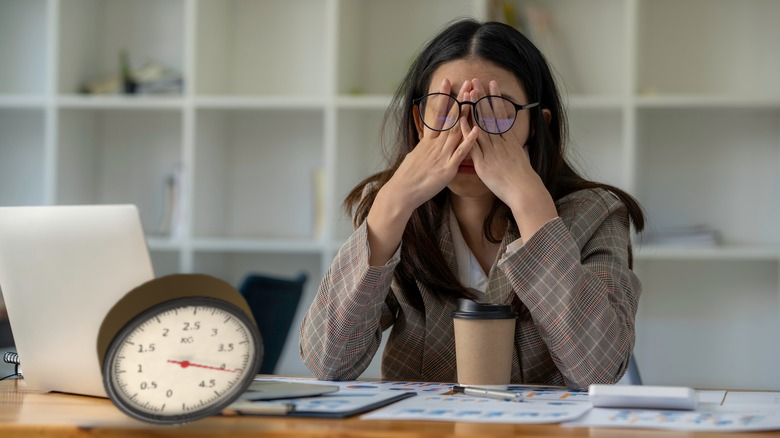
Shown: 4 kg
